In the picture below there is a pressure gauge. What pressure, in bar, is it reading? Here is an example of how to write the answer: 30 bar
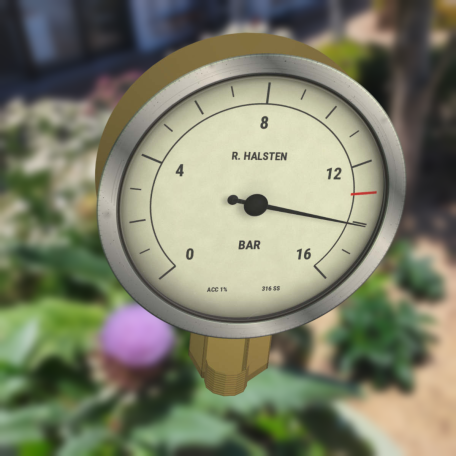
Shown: 14 bar
